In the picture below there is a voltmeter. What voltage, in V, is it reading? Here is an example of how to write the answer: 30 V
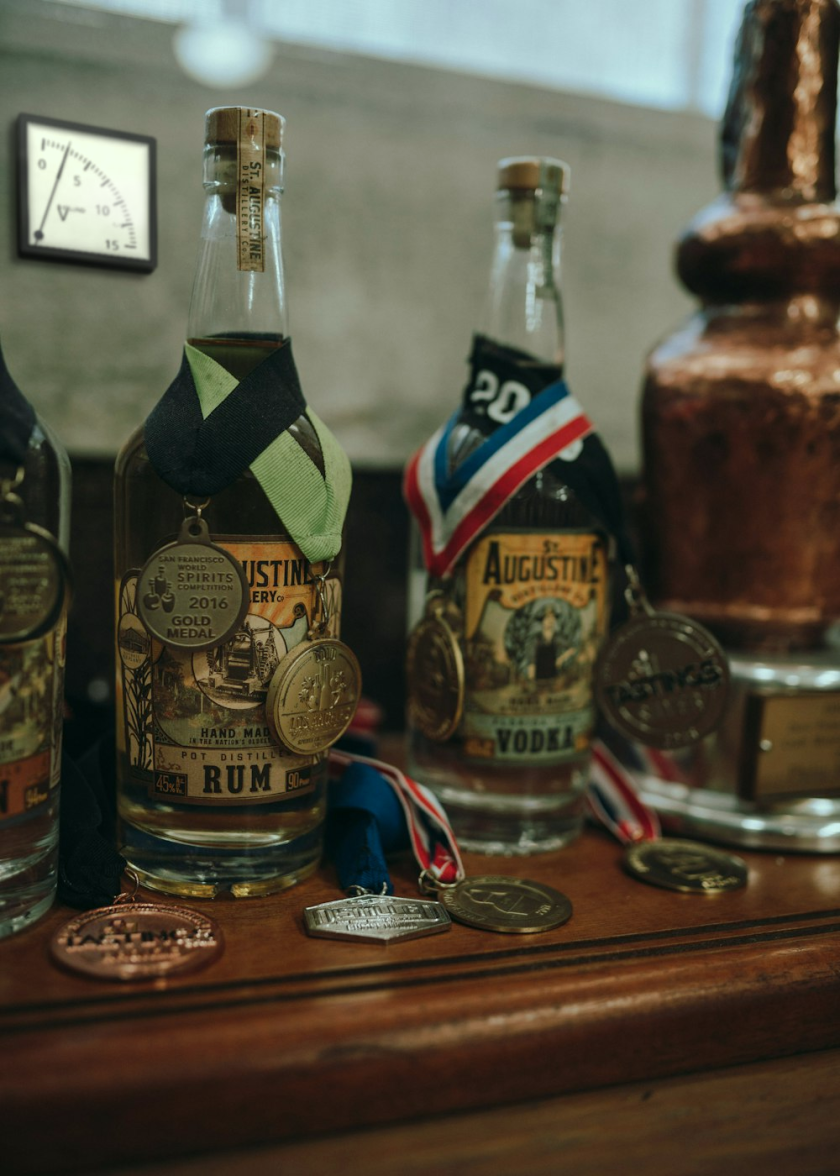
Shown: 2.5 V
